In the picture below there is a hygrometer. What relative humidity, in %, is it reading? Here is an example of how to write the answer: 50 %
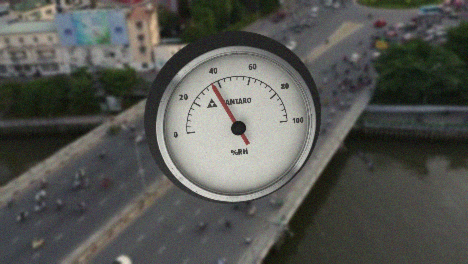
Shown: 36 %
